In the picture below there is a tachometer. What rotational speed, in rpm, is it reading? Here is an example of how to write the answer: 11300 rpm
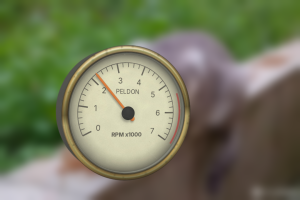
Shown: 2200 rpm
